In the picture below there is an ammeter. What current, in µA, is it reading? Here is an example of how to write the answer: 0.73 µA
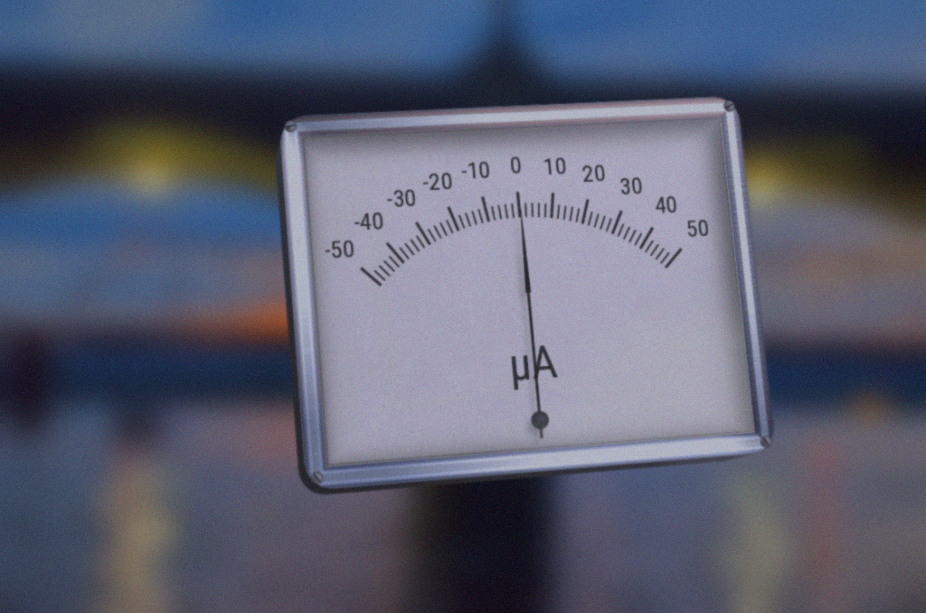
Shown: 0 µA
